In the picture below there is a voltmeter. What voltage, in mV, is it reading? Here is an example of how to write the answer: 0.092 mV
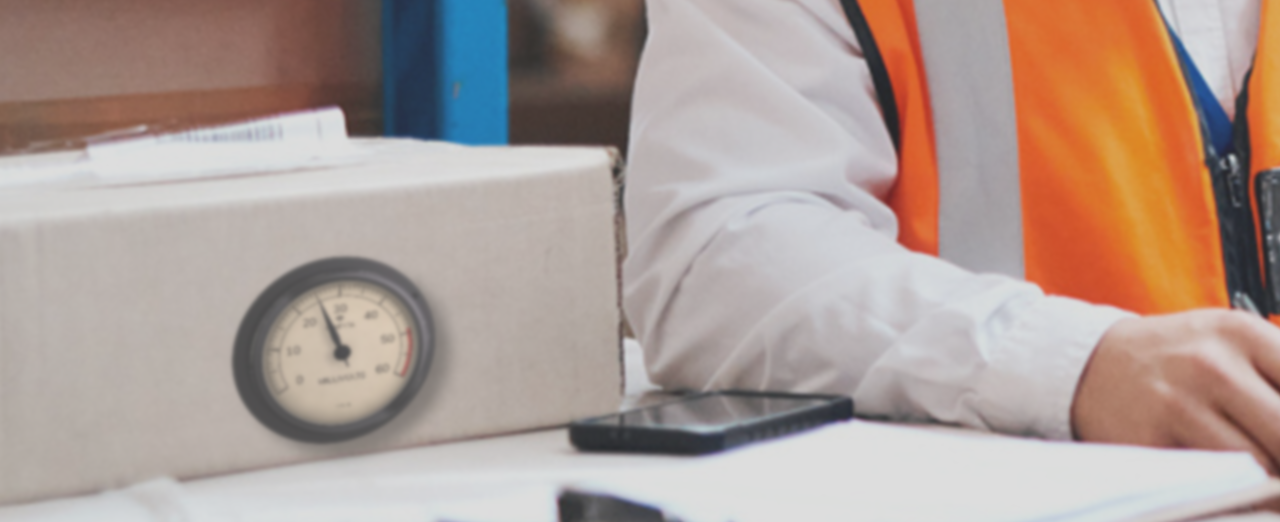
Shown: 25 mV
